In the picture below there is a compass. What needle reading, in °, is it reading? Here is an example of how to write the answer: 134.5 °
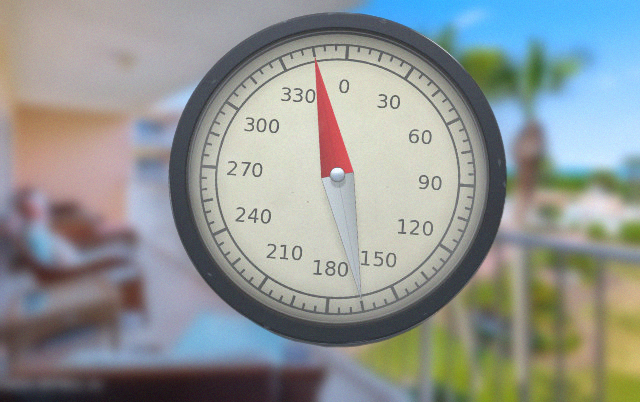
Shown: 345 °
